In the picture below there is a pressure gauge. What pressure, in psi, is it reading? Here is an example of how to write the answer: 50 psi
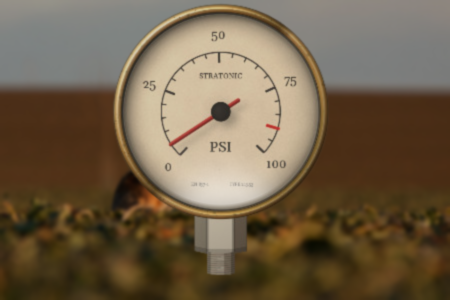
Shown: 5 psi
